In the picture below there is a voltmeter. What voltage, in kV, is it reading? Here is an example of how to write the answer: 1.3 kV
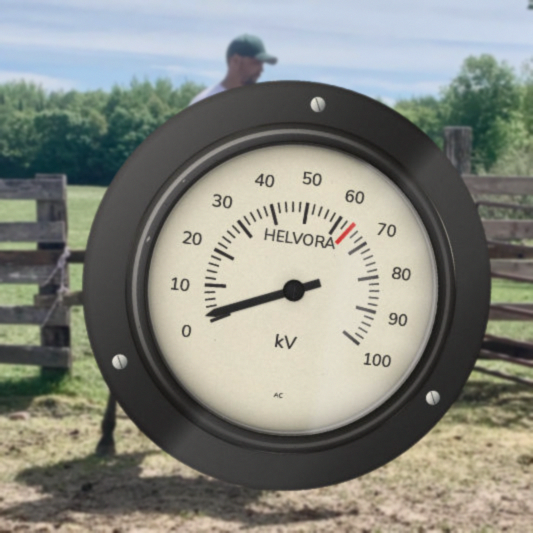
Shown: 2 kV
